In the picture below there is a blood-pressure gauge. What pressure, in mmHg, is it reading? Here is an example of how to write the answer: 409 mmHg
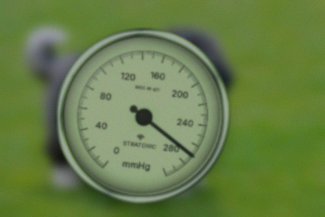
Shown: 270 mmHg
